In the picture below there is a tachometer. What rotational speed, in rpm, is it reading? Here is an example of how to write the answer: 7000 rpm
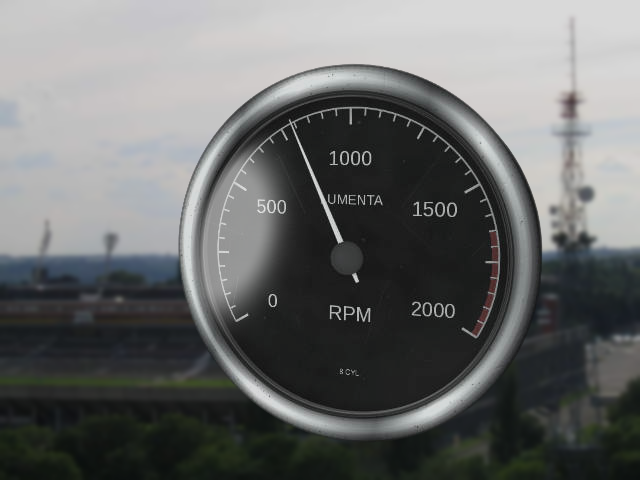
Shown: 800 rpm
